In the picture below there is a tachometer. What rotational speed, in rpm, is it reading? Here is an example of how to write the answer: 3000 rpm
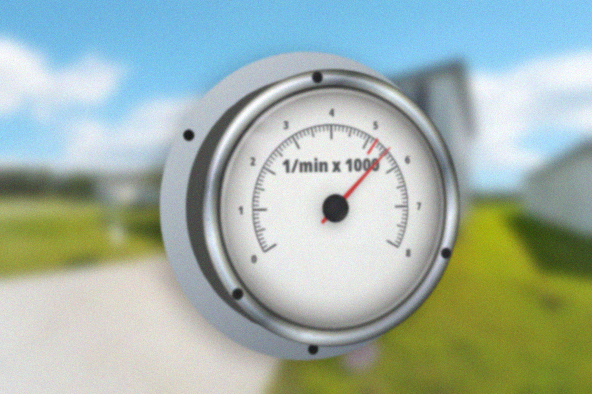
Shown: 5500 rpm
